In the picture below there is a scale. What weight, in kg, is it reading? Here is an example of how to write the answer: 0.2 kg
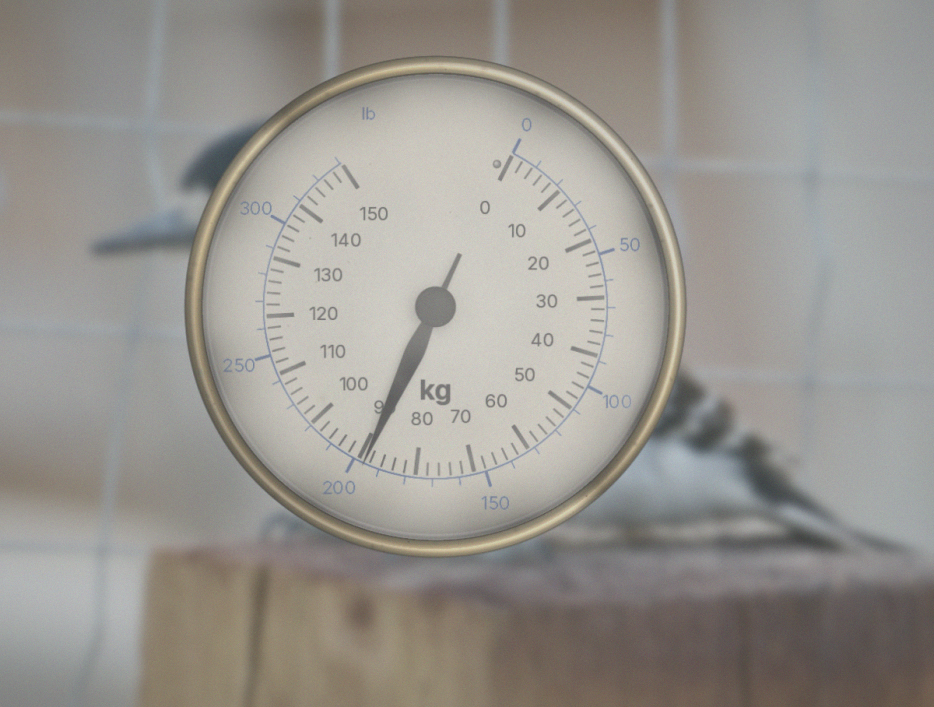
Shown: 89 kg
